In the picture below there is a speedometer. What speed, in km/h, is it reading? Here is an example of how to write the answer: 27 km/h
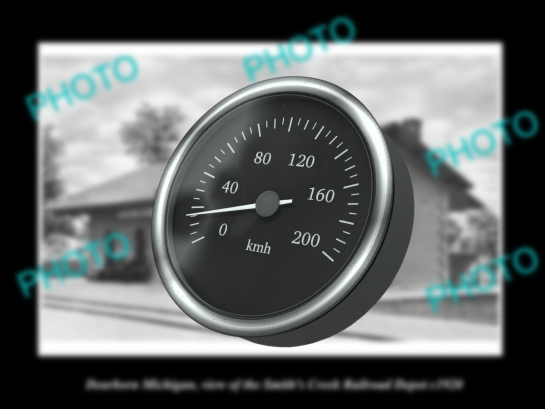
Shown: 15 km/h
